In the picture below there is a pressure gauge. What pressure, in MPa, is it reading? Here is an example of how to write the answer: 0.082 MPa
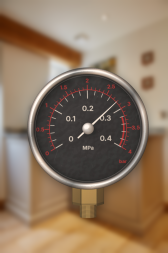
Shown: 0.28 MPa
